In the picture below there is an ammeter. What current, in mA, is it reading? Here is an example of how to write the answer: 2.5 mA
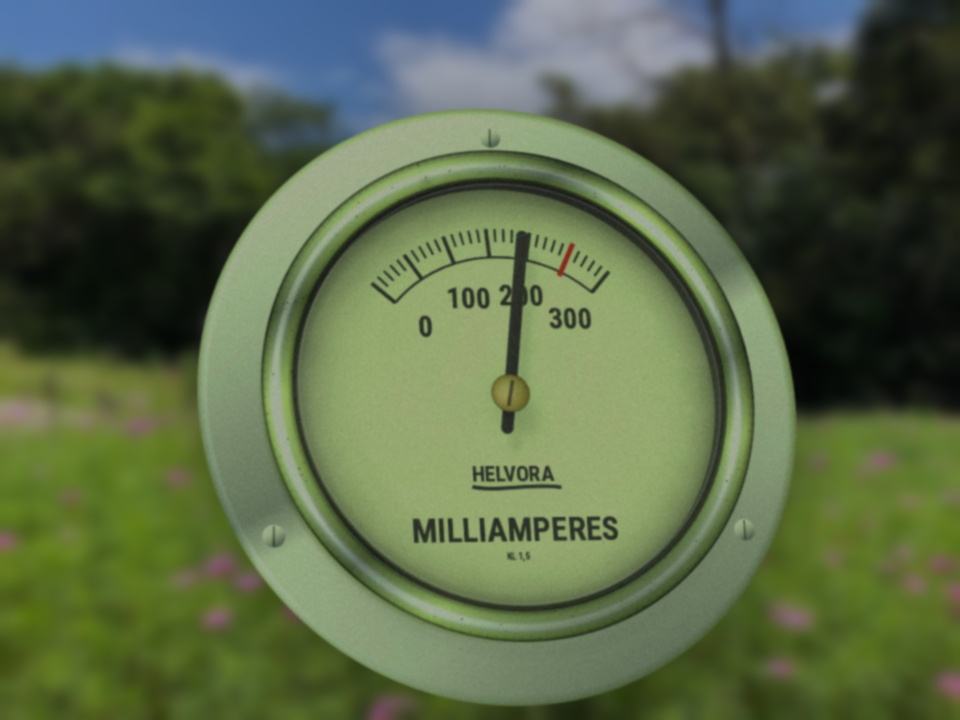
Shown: 190 mA
